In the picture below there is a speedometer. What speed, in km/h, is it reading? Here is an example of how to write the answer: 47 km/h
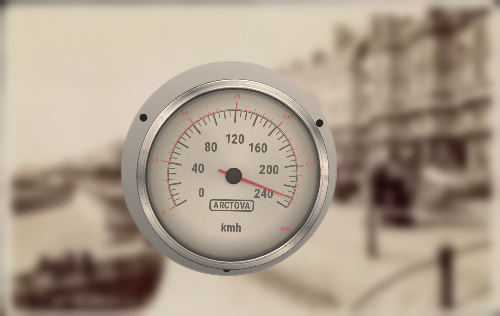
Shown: 230 km/h
